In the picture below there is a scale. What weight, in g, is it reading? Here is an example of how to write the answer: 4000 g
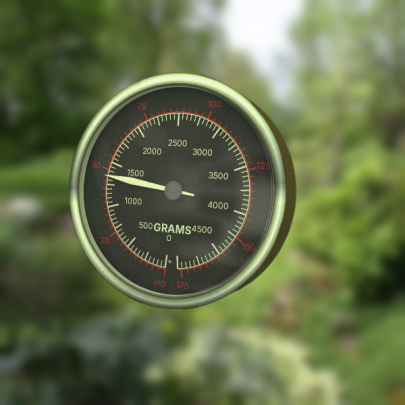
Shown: 1350 g
